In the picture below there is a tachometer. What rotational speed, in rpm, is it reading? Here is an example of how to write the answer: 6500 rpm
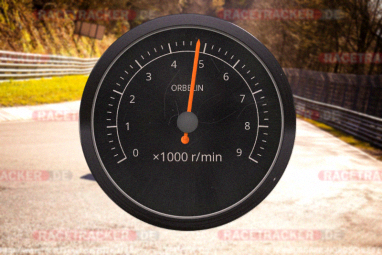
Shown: 4800 rpm
